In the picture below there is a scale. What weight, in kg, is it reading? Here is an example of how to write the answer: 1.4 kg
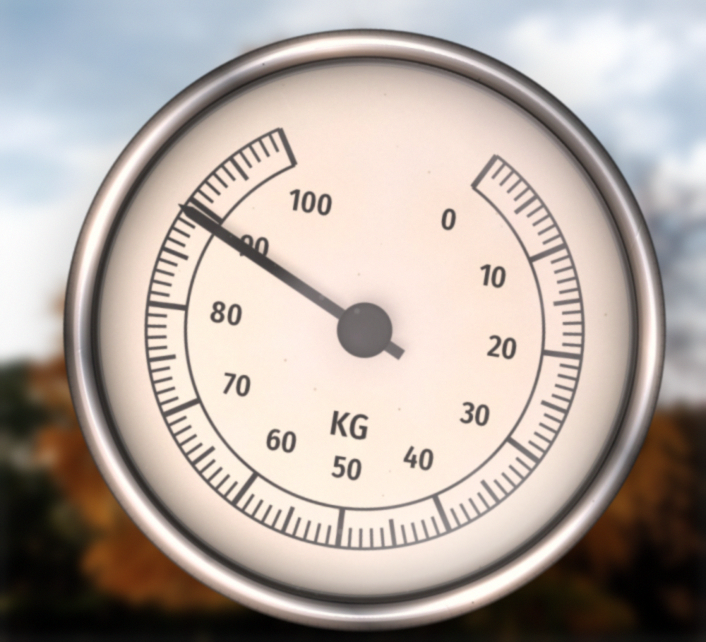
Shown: 89 kg
